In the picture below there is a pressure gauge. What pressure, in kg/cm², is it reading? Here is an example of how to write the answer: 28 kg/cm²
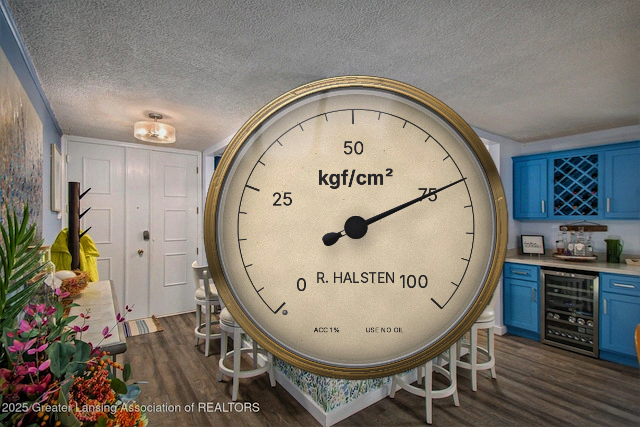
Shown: 75 kg/cm²
